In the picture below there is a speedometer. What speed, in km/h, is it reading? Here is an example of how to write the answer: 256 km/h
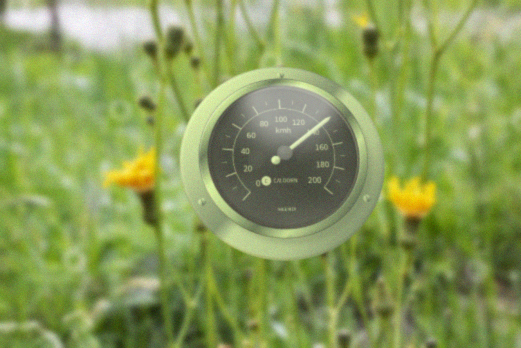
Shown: 140 km/h
